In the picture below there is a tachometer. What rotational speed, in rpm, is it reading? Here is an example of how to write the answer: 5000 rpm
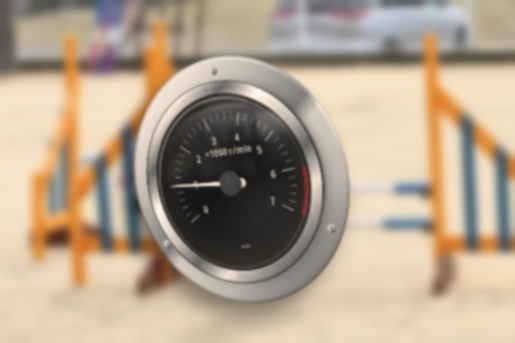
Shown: 1000 rpm
